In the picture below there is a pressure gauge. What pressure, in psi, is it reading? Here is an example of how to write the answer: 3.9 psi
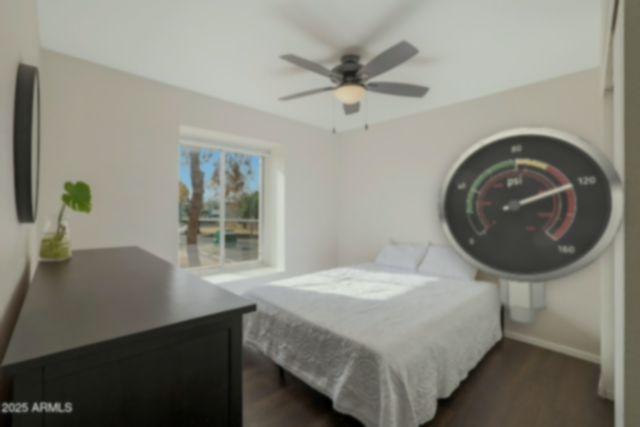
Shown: 120 psi
